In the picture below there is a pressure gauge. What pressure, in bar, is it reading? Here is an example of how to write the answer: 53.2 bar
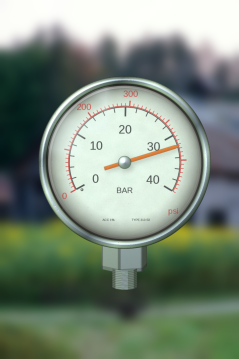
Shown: 32 bar
